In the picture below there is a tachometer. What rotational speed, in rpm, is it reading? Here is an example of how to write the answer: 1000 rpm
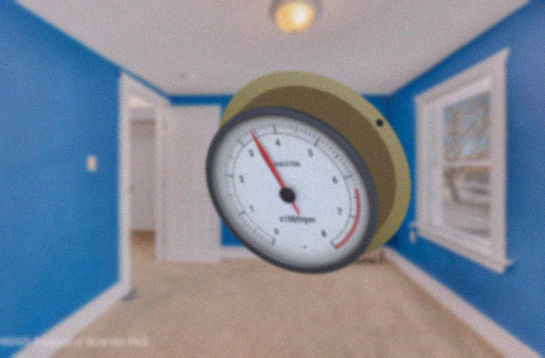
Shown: 3500 rpm
